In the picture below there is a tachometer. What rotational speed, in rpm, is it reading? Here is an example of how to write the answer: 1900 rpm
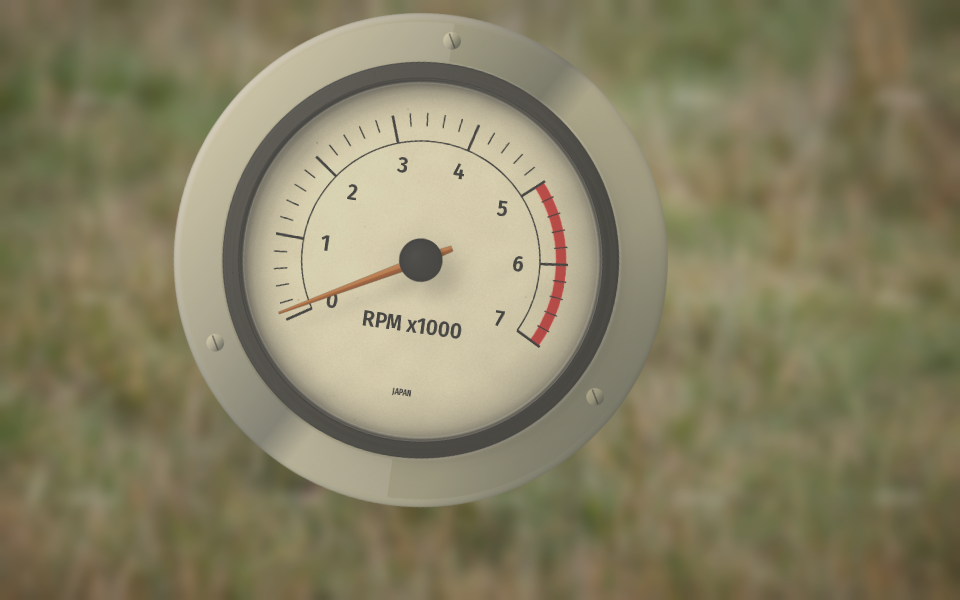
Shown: 100 rpm
